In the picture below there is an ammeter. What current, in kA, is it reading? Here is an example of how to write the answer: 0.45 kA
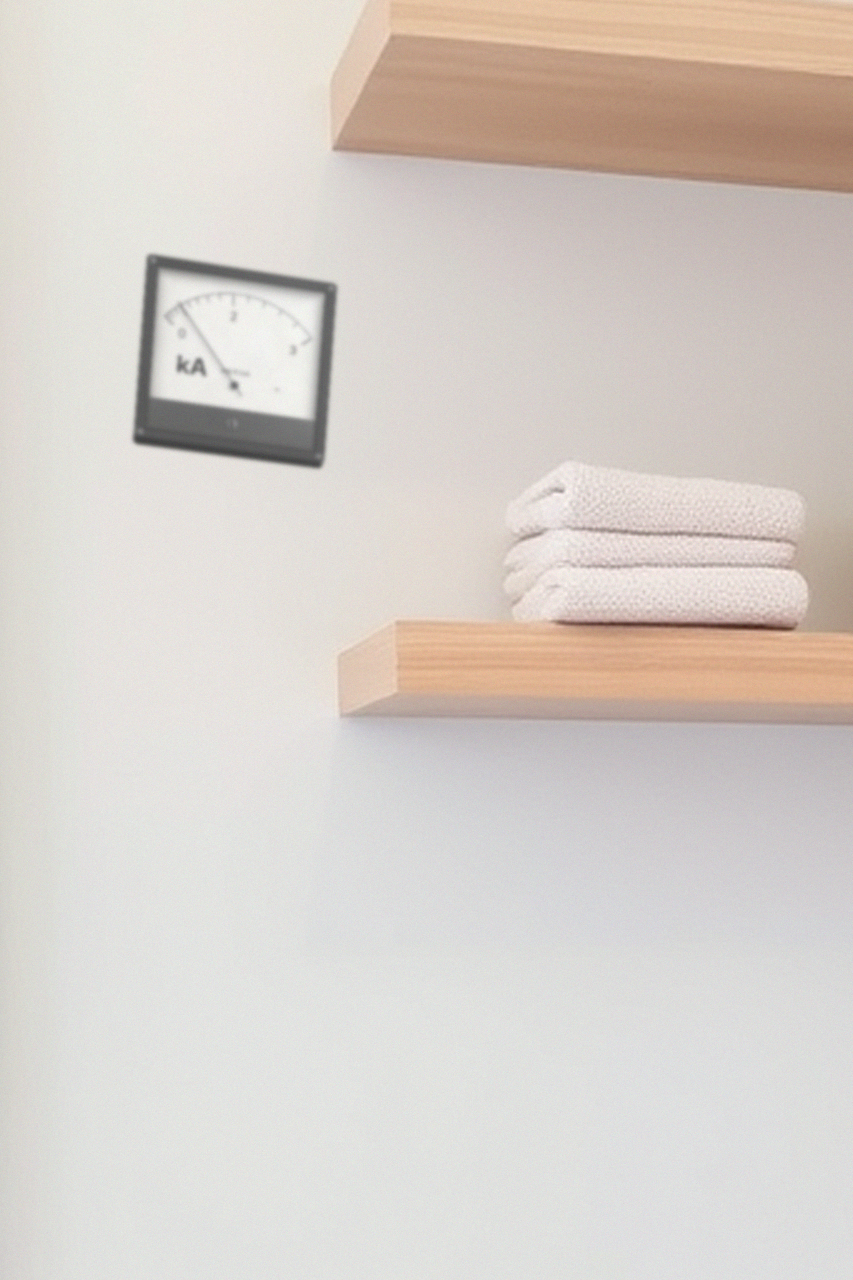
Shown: 1 kA
